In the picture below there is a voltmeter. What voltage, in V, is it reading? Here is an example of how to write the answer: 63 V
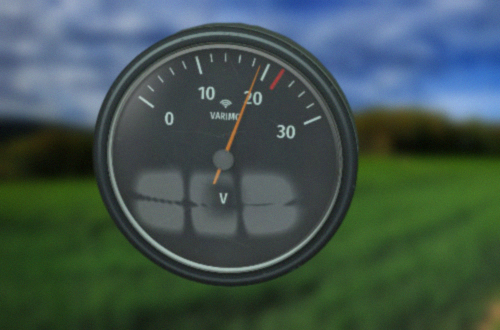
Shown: 19 V
